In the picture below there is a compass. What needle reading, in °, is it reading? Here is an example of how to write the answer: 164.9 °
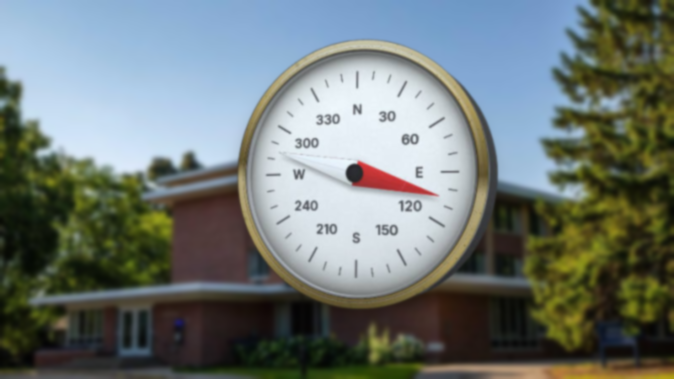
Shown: 105 °
